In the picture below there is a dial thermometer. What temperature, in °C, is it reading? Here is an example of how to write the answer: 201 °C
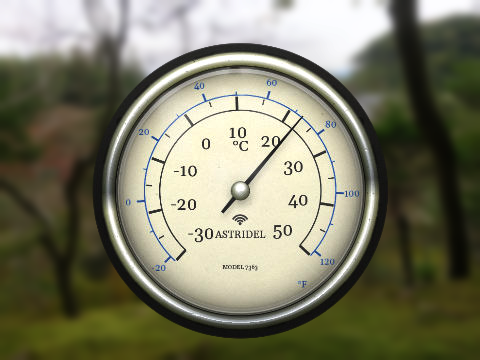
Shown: 22.5 °C
